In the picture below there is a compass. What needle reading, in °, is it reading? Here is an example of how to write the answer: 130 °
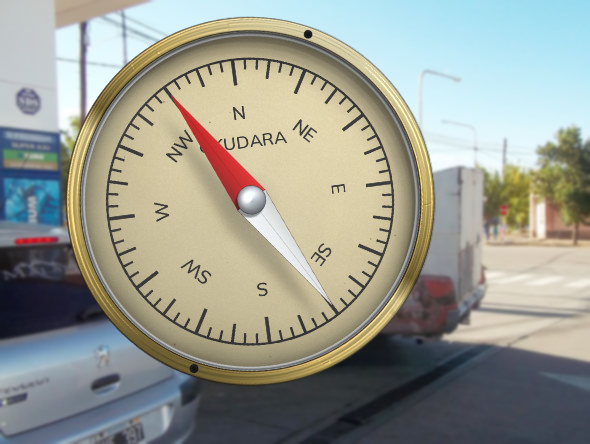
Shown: 330 °
